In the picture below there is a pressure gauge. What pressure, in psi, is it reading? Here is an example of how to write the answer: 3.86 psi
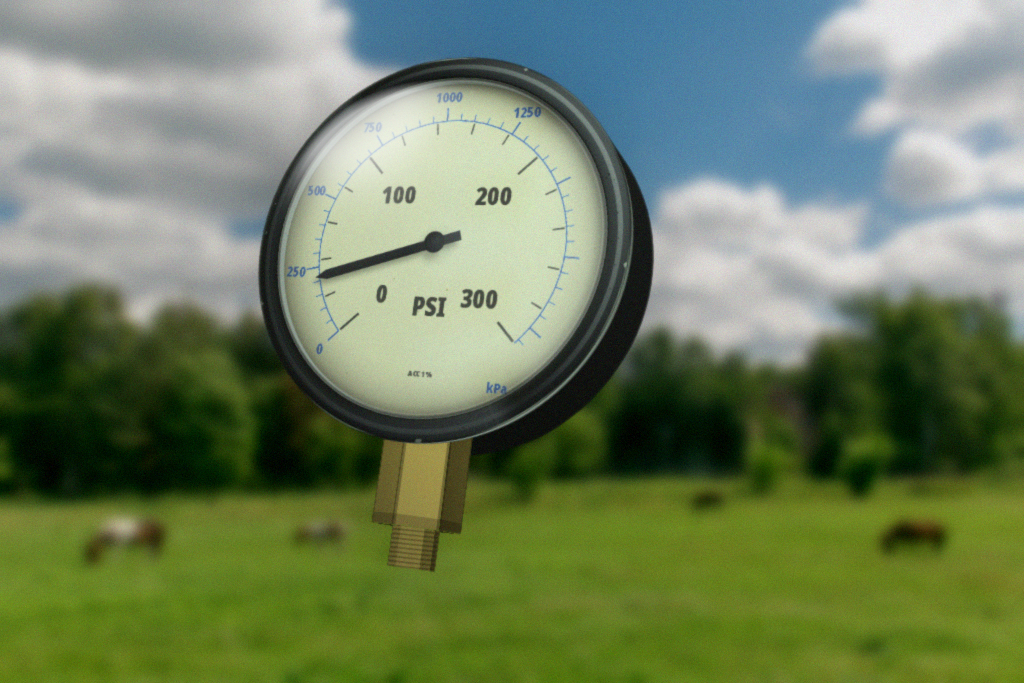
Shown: 30 psi
